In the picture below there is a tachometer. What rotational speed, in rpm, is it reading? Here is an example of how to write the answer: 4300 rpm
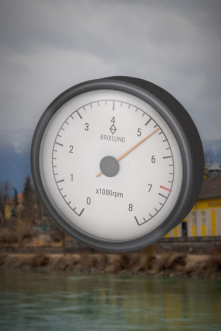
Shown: 5300 rpm
